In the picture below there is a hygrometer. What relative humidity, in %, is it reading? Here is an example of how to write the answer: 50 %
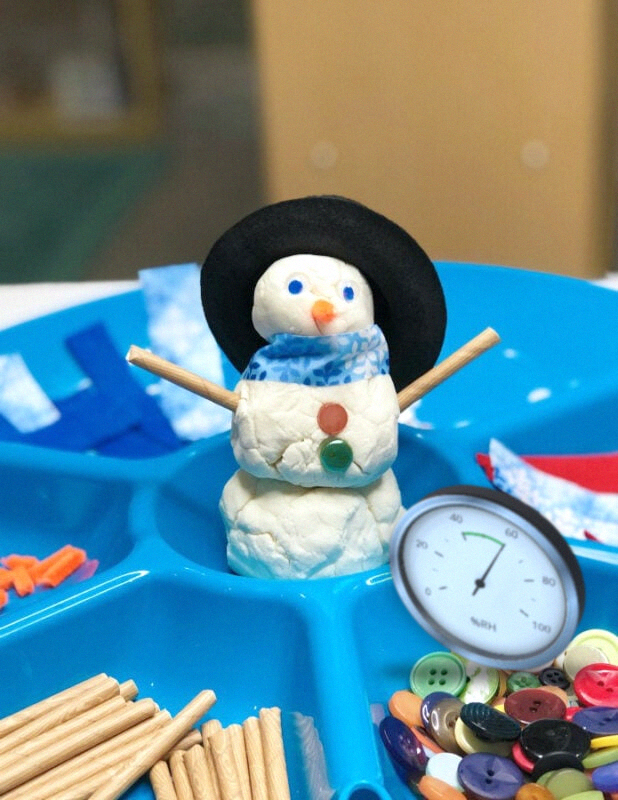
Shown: 60 %
